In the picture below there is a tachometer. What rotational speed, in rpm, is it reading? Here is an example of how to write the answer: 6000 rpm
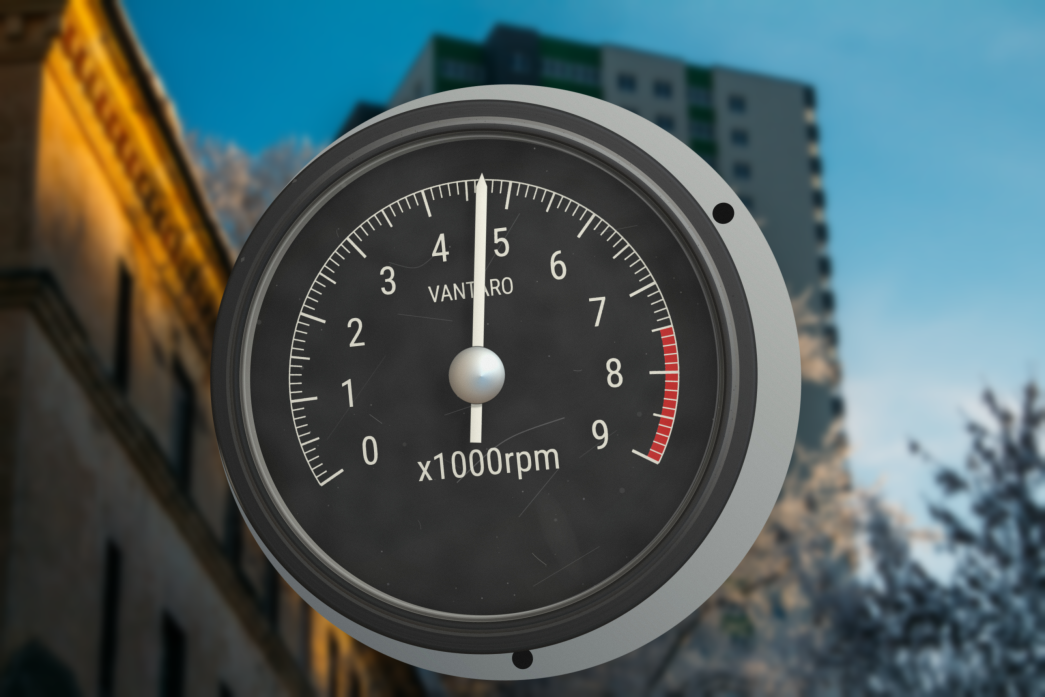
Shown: 4700 rpm
